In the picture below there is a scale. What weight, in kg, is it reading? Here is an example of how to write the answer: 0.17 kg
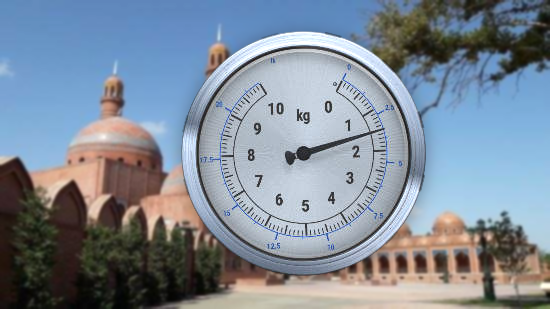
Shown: 1.5 kg
